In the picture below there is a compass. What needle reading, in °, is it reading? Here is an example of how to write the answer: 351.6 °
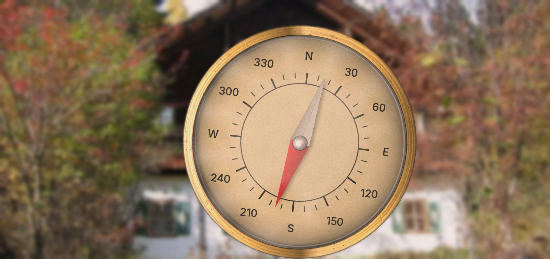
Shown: 195 °
